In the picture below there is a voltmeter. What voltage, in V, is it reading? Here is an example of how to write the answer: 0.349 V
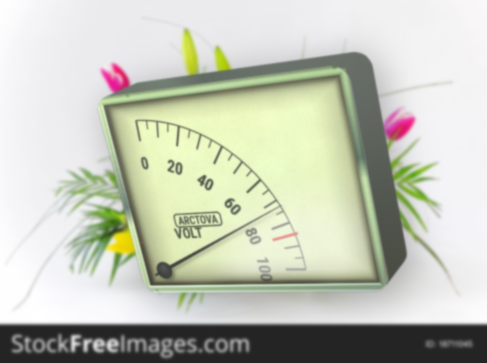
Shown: 72.5 V
